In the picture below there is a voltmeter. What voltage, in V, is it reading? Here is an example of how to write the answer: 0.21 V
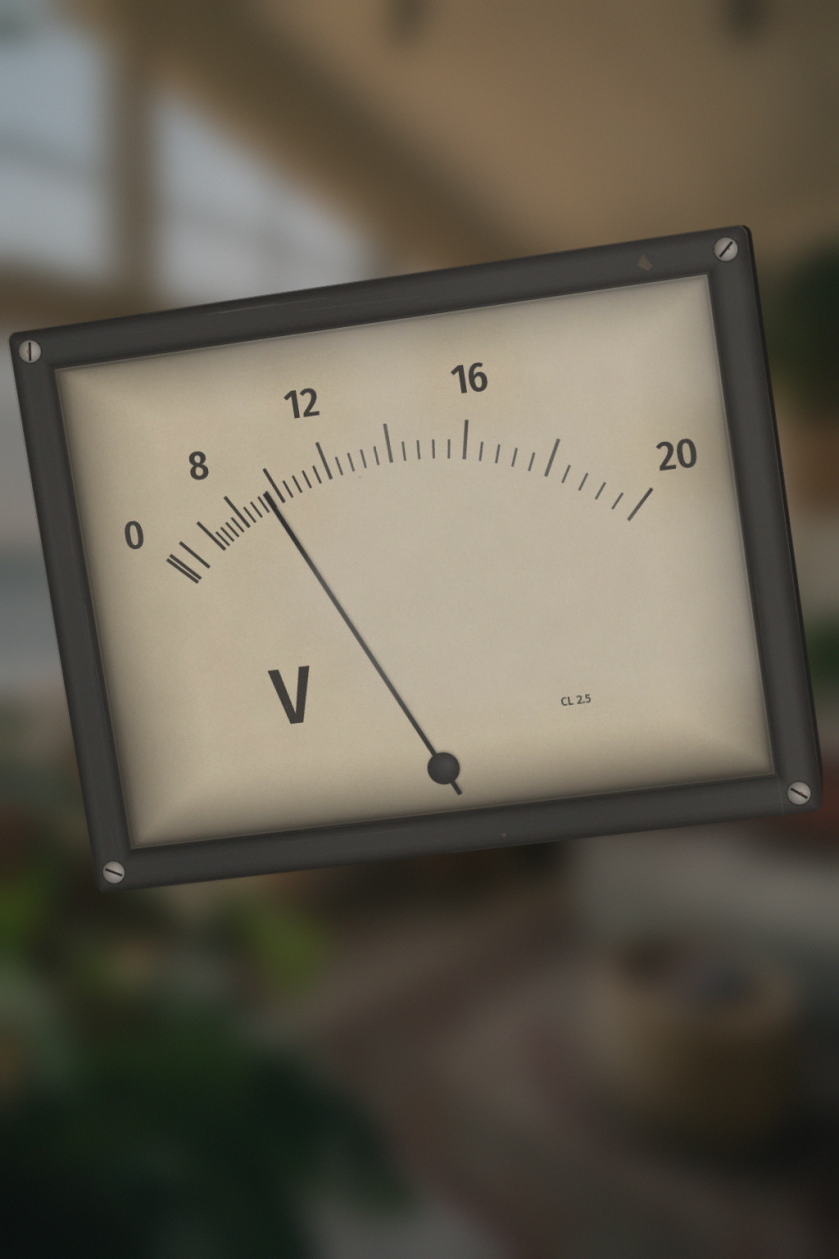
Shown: 9.6 V
